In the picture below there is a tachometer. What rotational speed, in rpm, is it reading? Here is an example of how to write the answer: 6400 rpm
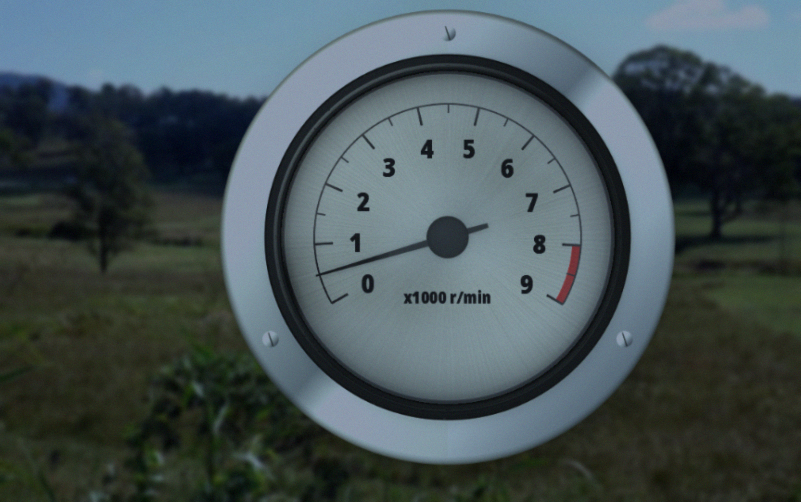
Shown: 500 rpm
